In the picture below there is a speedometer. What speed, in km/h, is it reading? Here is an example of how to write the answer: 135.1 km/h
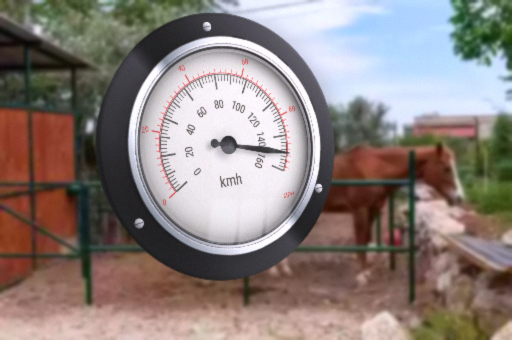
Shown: 150 km/h
